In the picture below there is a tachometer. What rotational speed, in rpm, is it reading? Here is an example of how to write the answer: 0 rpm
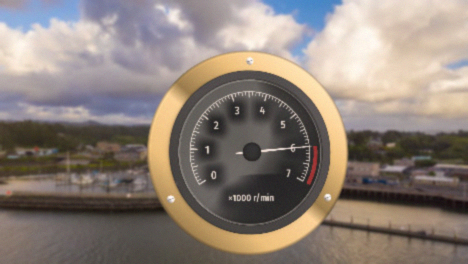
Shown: 6000 rpm
